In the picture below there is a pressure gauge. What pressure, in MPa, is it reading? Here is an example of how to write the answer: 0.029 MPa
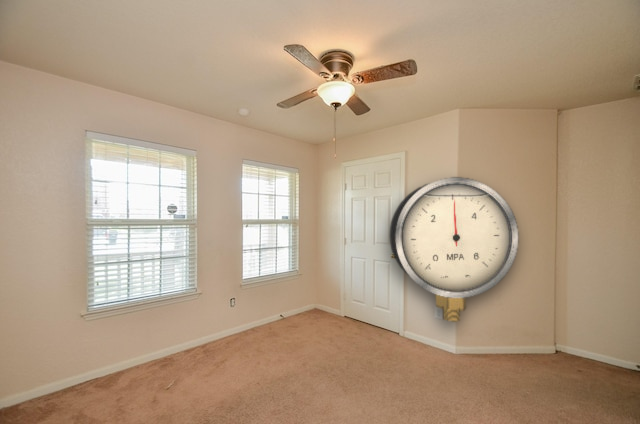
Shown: 3 MPa
